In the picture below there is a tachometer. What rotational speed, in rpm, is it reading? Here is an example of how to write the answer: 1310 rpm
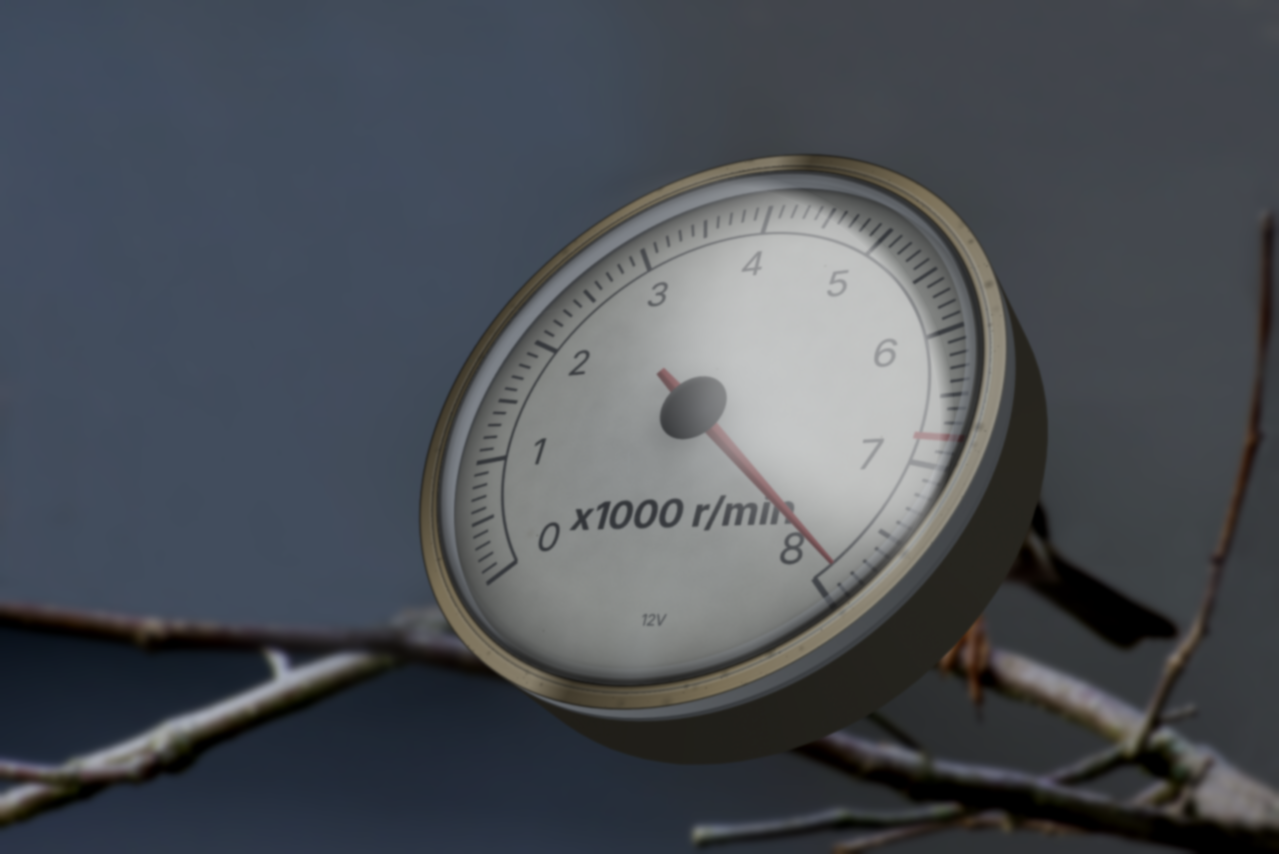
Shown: 7850 rpm
